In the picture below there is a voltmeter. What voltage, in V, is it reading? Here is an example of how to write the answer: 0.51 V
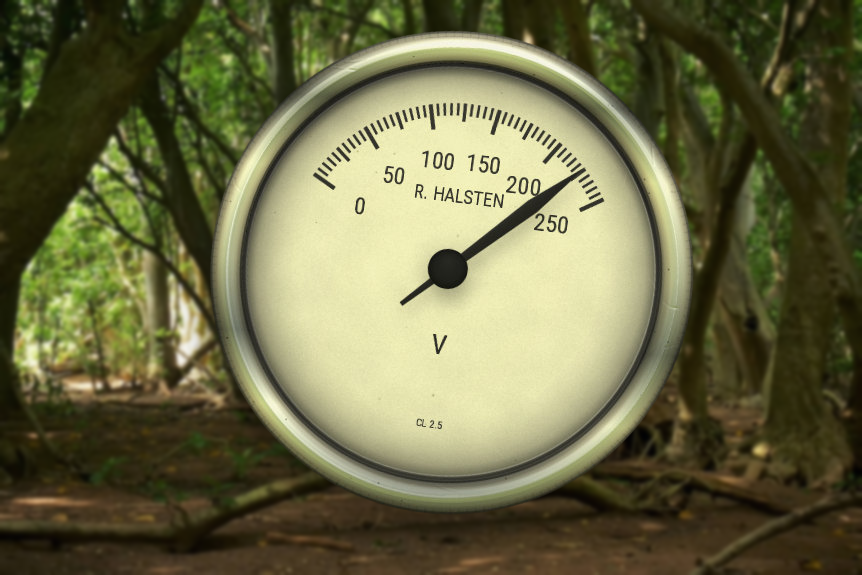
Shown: 225 V
